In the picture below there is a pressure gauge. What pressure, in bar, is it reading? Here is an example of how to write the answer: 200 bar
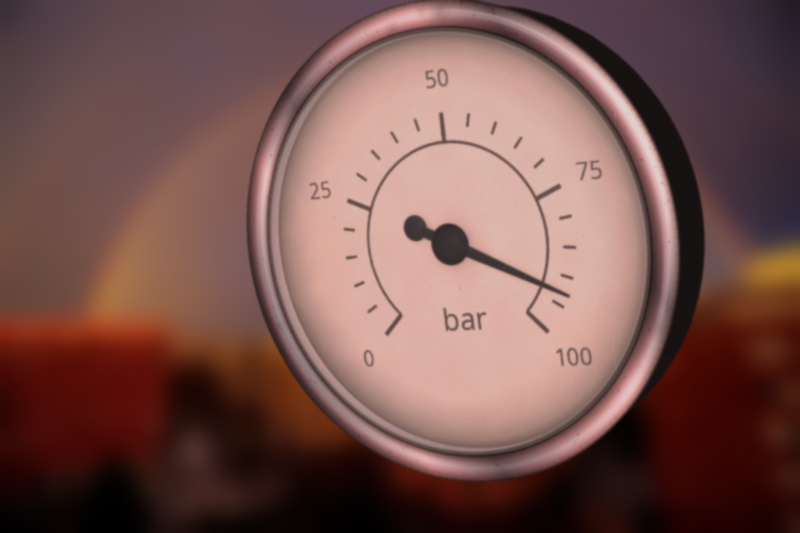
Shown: 92.5 bar
